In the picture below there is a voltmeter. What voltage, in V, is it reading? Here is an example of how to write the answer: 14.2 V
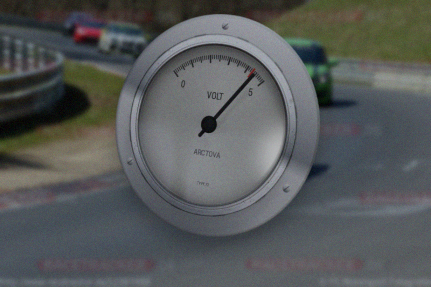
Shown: 4.5 V
